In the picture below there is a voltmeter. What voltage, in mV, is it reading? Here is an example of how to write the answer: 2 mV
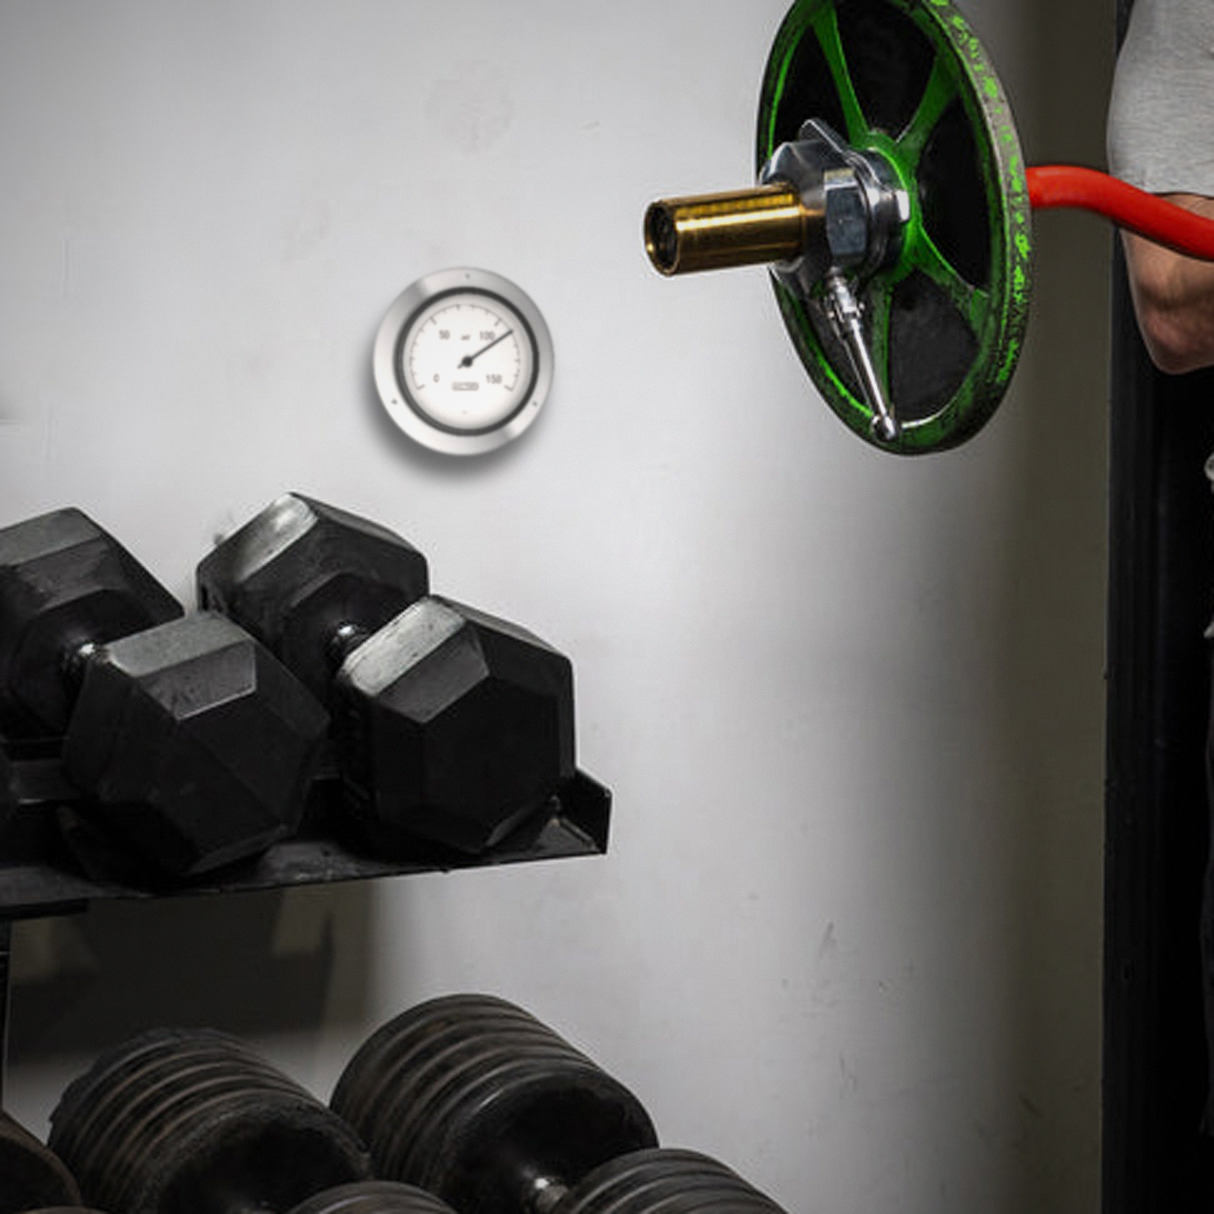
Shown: 110 mV
